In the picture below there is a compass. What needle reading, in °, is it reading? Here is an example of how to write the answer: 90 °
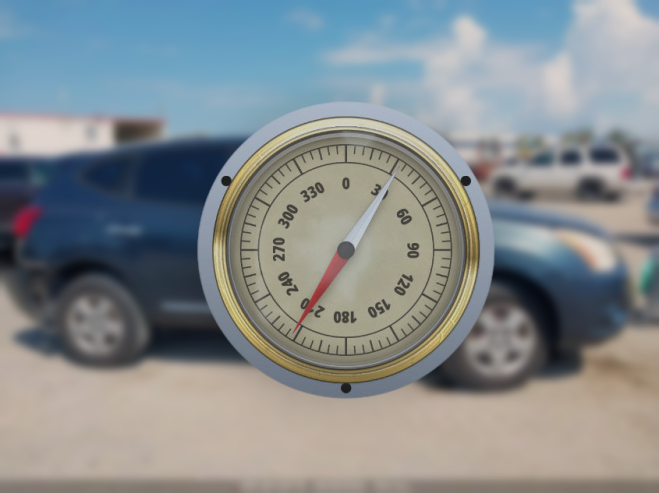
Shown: 212.5 °
